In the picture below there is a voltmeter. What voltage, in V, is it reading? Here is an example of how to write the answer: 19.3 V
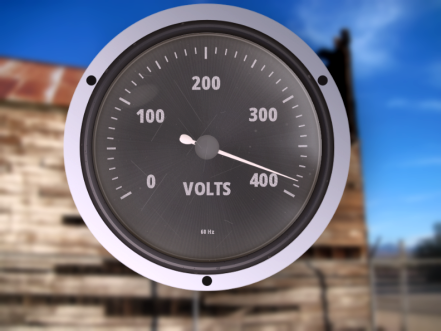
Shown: 385 V
